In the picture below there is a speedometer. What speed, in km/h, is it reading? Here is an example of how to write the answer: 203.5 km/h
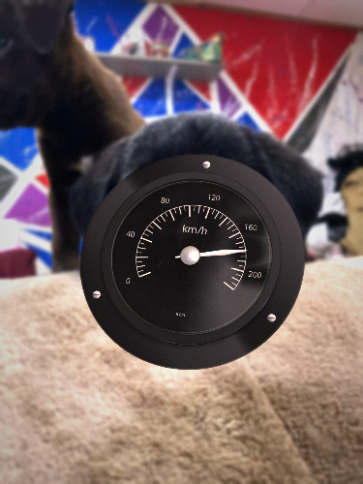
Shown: 180 km/h
